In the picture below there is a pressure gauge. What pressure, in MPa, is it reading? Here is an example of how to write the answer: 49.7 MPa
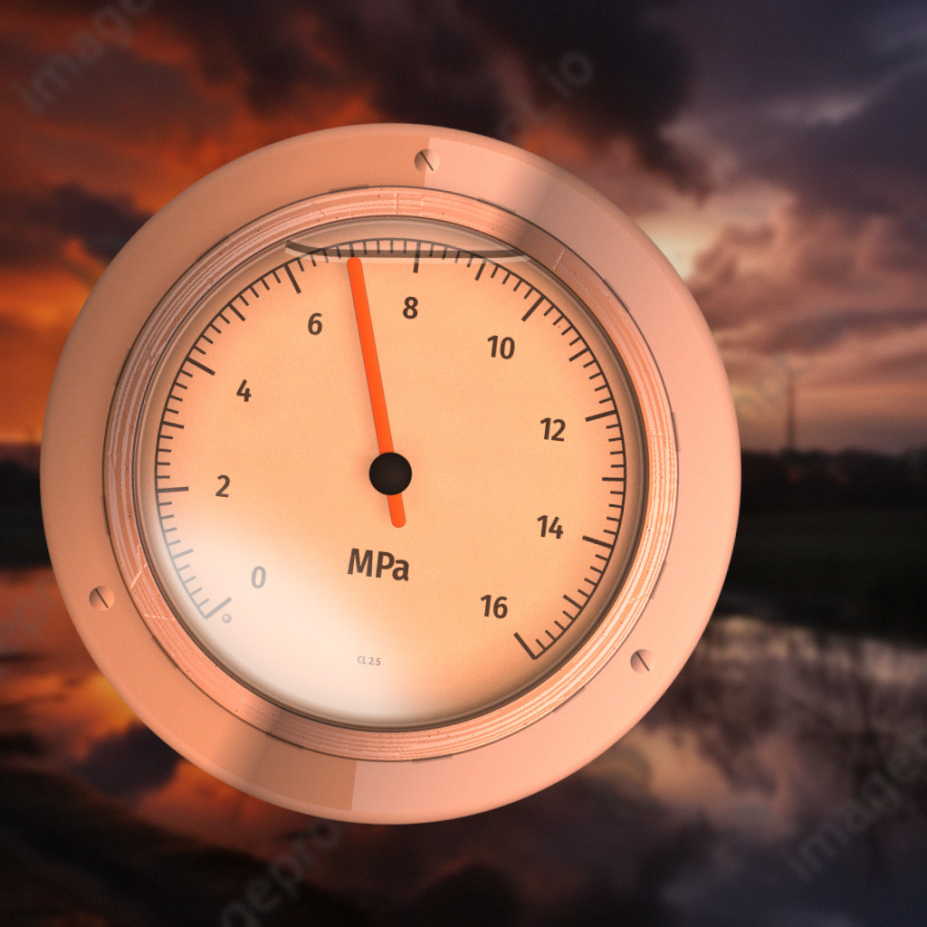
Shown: 7 MPa
